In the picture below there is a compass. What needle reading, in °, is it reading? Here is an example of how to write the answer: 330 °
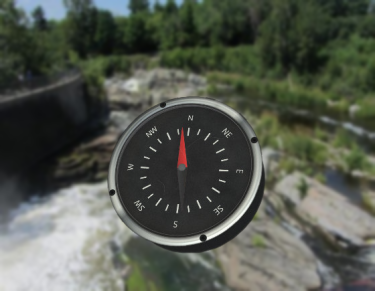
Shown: 352.5 °
